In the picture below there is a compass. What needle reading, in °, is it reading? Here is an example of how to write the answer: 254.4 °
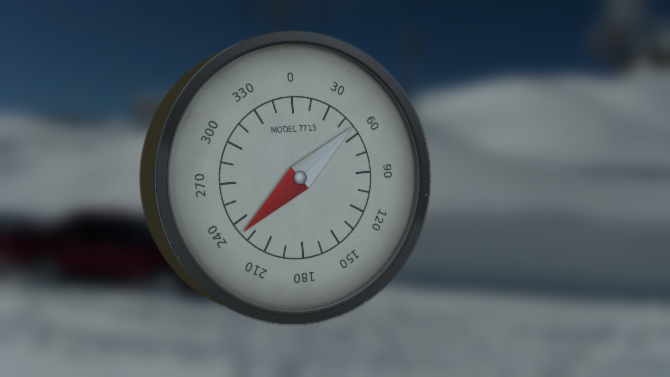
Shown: 232.5 °
